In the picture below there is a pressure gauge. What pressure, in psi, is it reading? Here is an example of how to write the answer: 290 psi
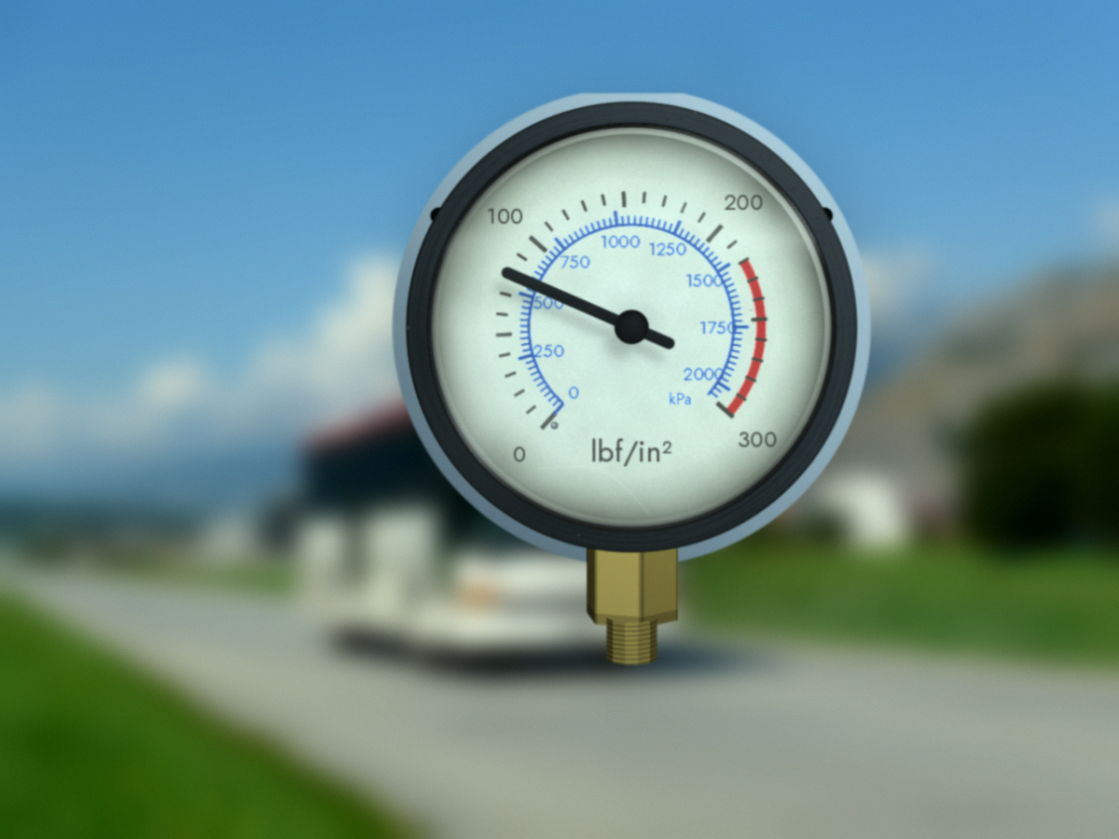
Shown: 80 psi
